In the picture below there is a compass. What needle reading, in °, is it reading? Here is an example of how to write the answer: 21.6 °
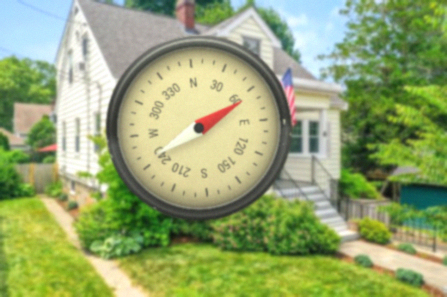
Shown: 65 °
